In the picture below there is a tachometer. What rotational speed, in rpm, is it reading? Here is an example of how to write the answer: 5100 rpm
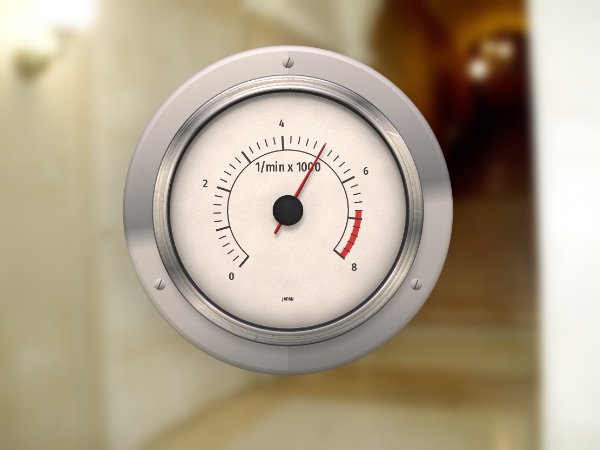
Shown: 5000 rpm
